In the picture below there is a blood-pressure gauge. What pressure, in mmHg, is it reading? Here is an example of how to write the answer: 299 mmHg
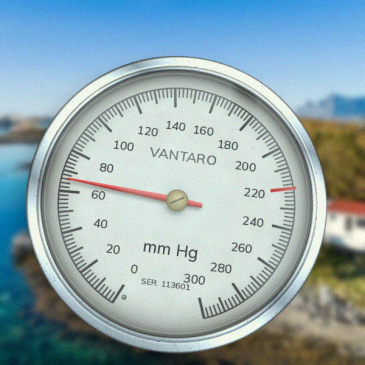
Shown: 66 mmHg
